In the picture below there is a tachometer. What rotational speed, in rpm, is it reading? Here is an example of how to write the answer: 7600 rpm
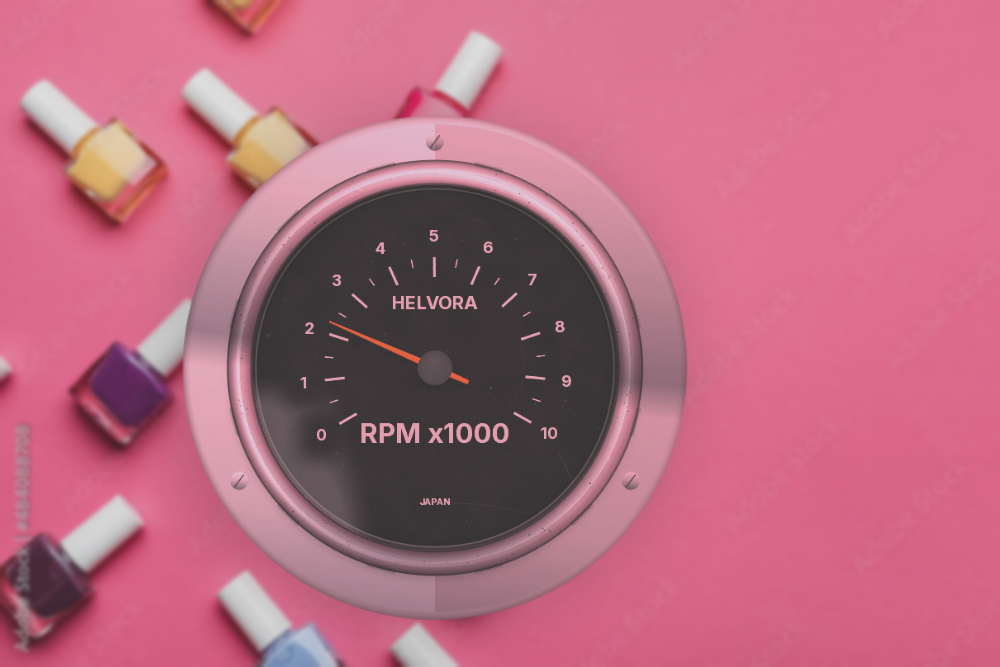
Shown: 2250 rpm
